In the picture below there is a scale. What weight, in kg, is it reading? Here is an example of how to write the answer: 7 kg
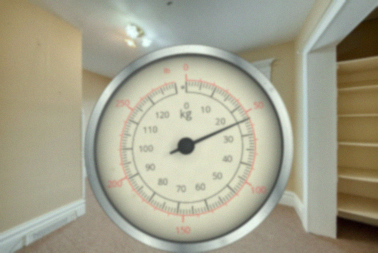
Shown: 25 kg
